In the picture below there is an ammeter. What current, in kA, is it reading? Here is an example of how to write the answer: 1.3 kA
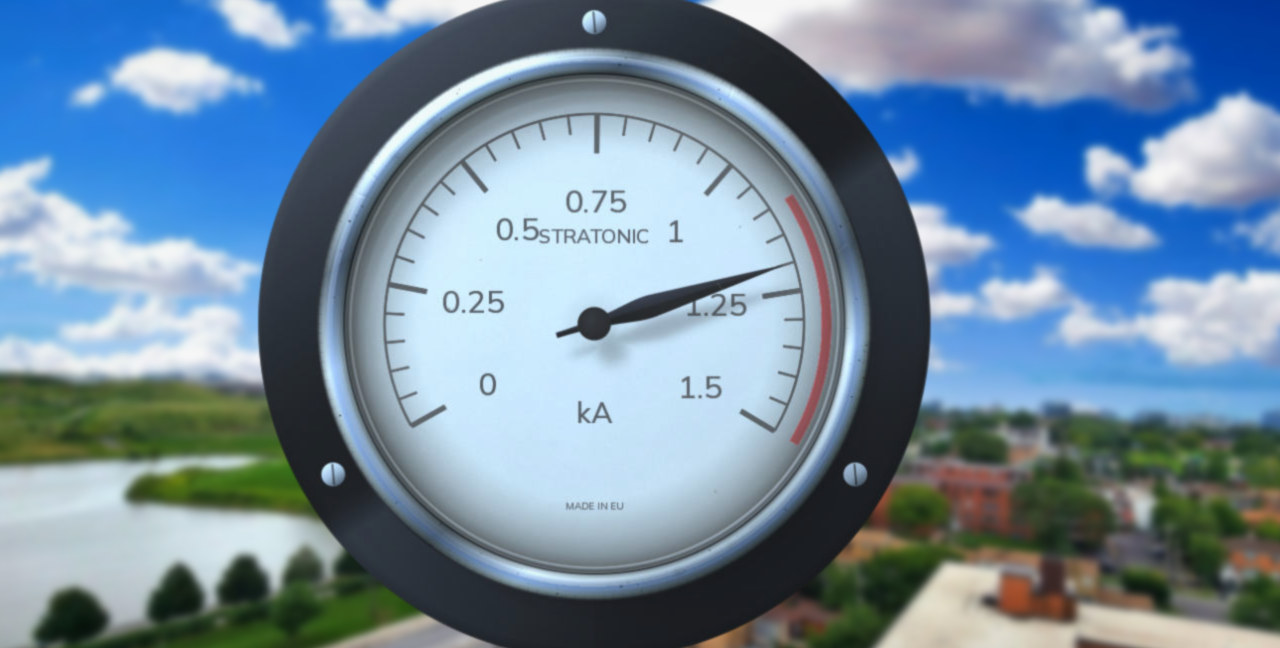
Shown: 1.2 kA
